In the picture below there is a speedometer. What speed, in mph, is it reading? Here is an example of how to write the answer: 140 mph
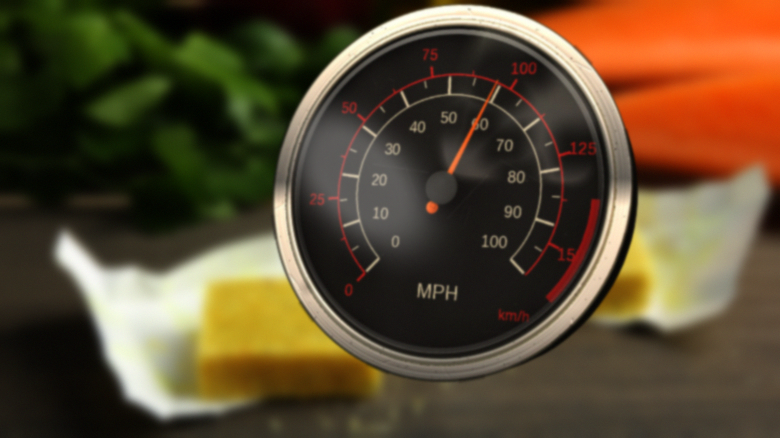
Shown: 60 mph
